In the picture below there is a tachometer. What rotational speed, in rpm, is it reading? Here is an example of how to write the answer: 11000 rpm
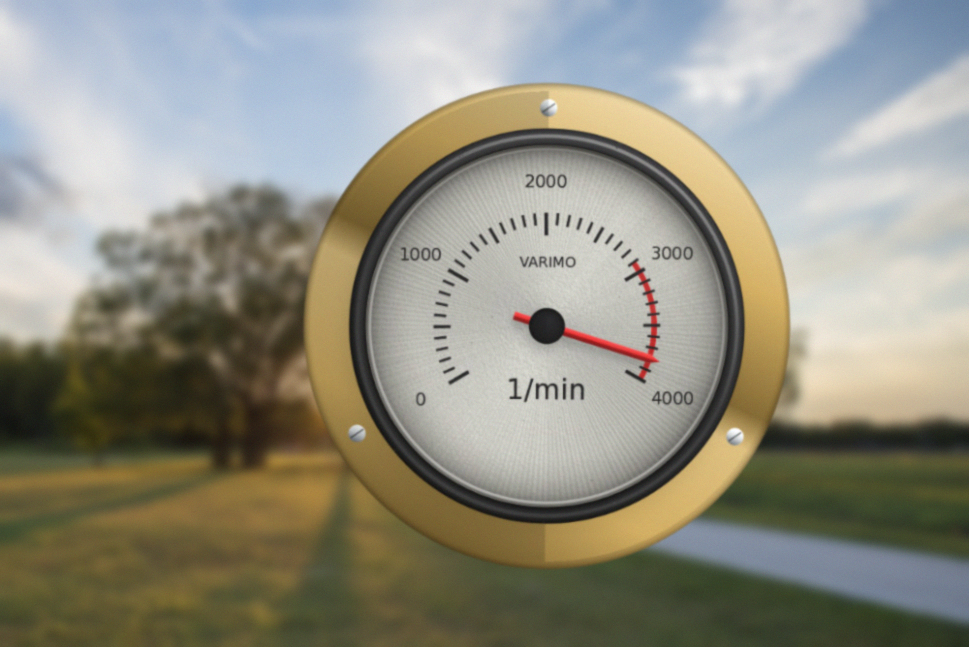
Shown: 3800 rpm
